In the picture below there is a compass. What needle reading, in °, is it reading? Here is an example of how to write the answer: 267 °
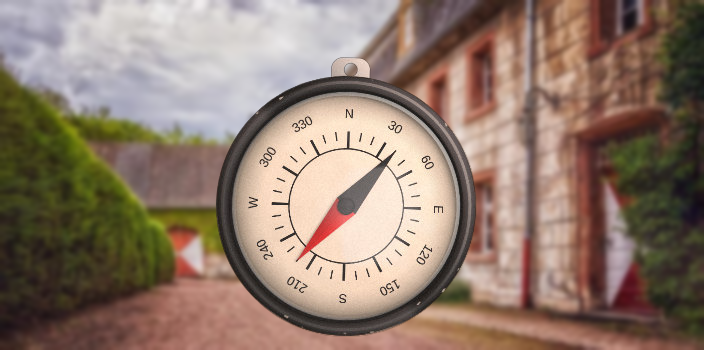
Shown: 220 °
